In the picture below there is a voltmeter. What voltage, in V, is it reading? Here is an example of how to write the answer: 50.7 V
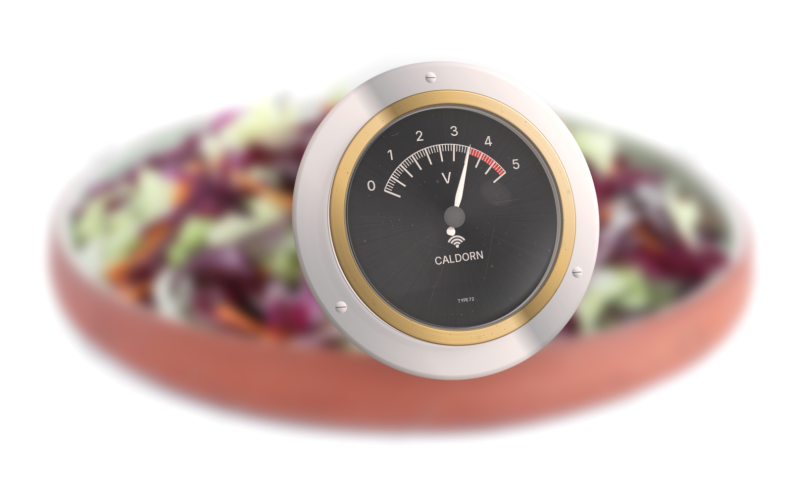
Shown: 3.5 V
